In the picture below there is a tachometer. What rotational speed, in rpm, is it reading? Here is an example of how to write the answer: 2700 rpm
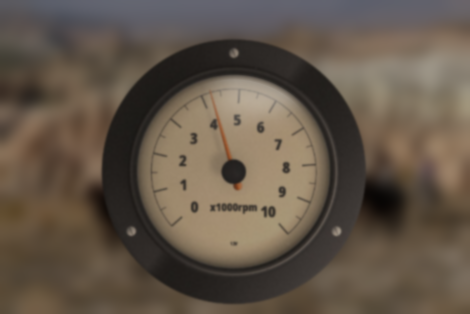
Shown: 4250 rpm
